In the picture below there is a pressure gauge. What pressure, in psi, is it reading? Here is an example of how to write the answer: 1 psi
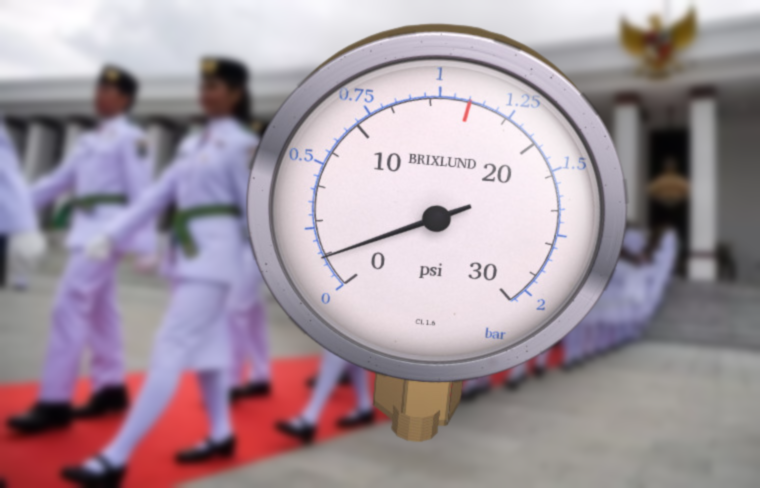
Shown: 2 psi
